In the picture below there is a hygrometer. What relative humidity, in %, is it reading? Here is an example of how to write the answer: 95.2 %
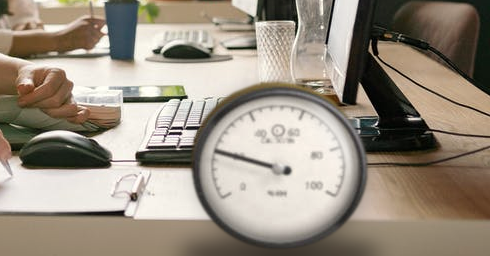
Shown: 20 %
